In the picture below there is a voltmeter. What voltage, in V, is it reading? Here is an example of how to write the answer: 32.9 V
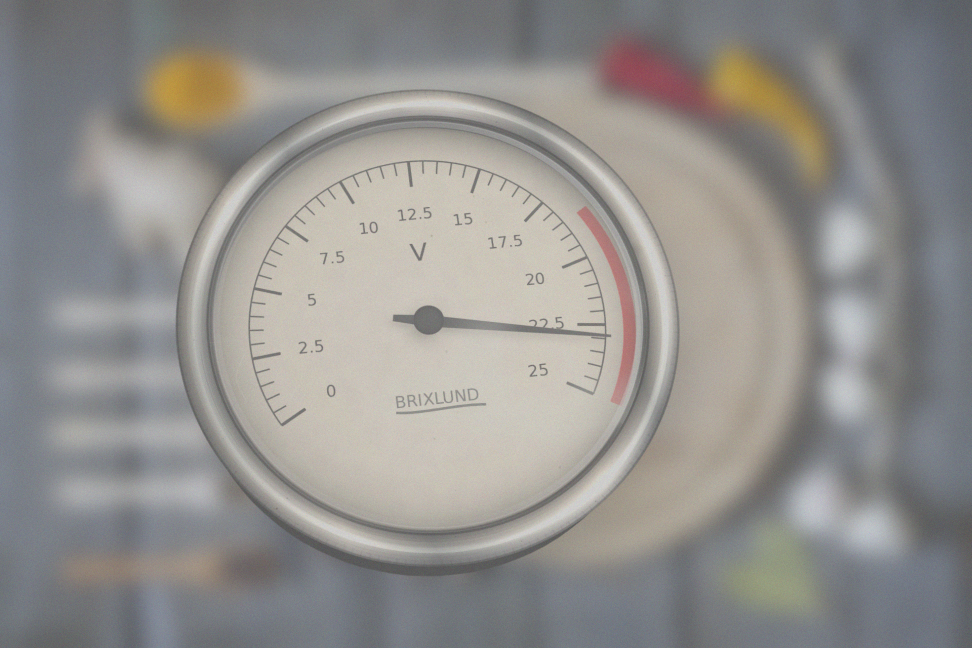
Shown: 23 V
